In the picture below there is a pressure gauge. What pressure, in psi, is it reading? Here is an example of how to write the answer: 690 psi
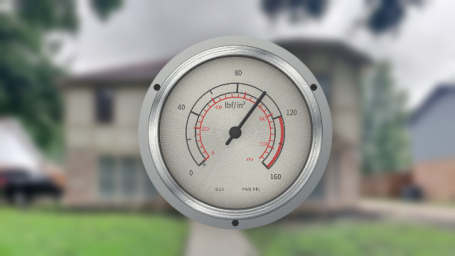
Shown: 100 psi
